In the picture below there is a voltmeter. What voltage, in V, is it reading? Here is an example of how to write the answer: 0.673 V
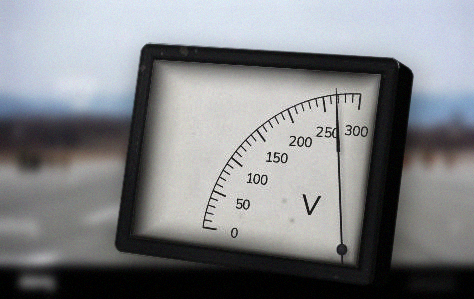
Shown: 270 V
